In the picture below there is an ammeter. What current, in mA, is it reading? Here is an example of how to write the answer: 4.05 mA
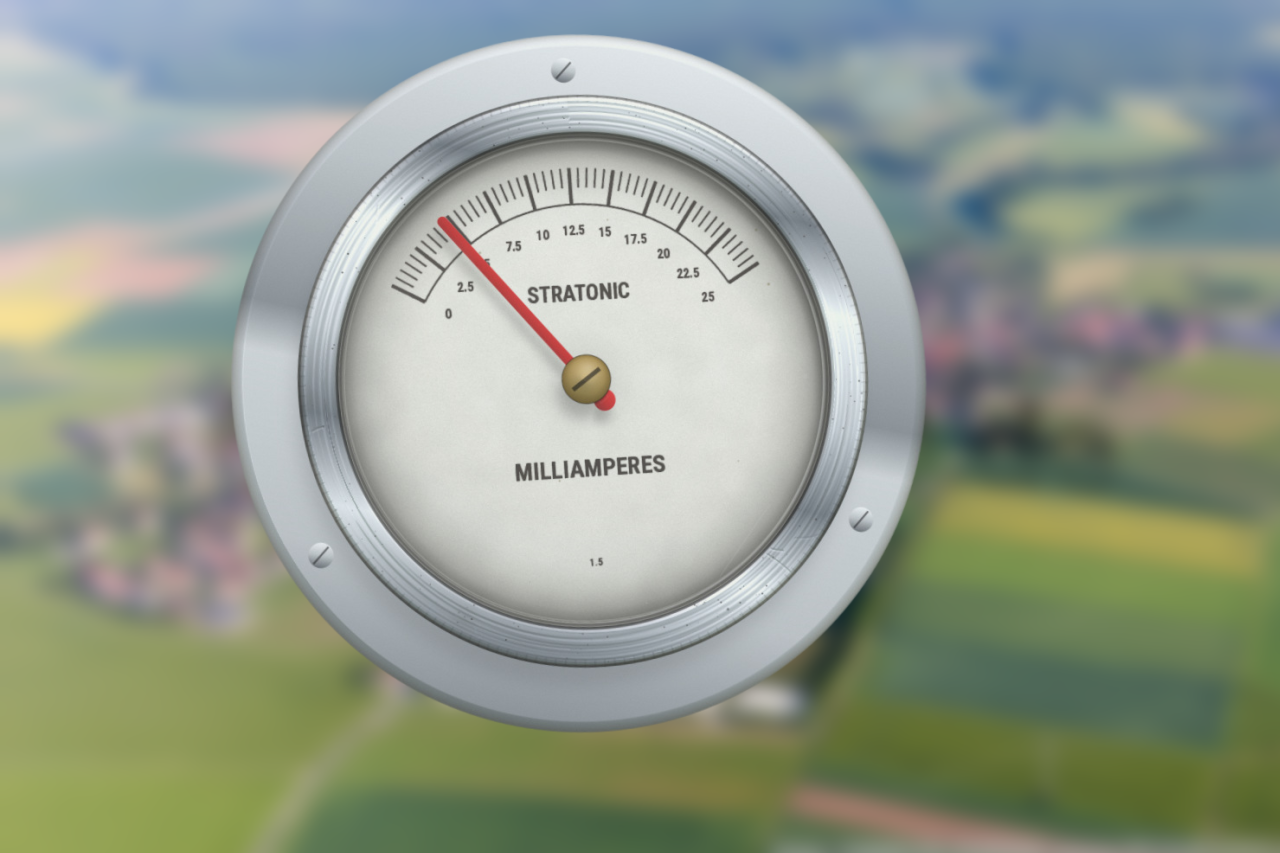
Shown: 4.5 mA
